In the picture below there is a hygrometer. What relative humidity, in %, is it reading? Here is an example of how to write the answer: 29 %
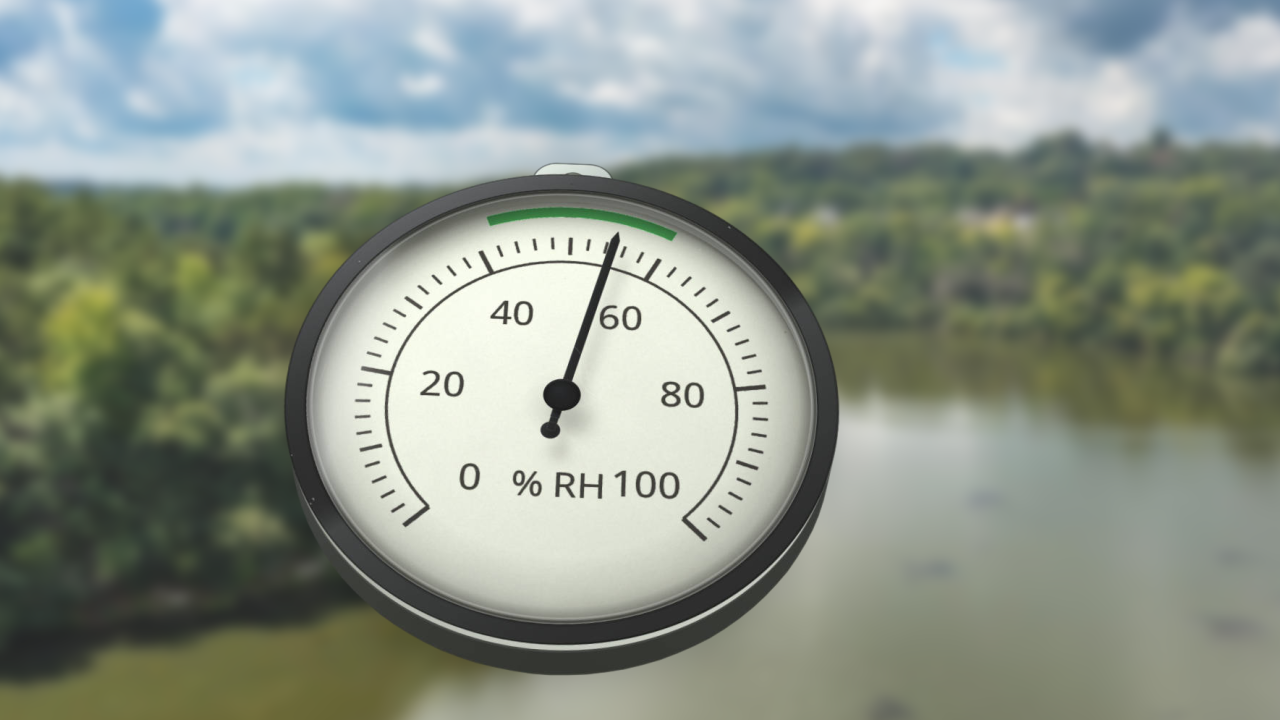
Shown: 55 %
